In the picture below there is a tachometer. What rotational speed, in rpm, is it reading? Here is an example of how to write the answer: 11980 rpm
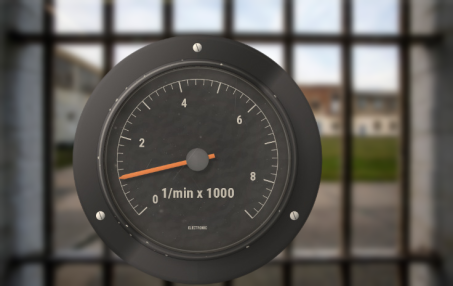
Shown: 1000 rpm
